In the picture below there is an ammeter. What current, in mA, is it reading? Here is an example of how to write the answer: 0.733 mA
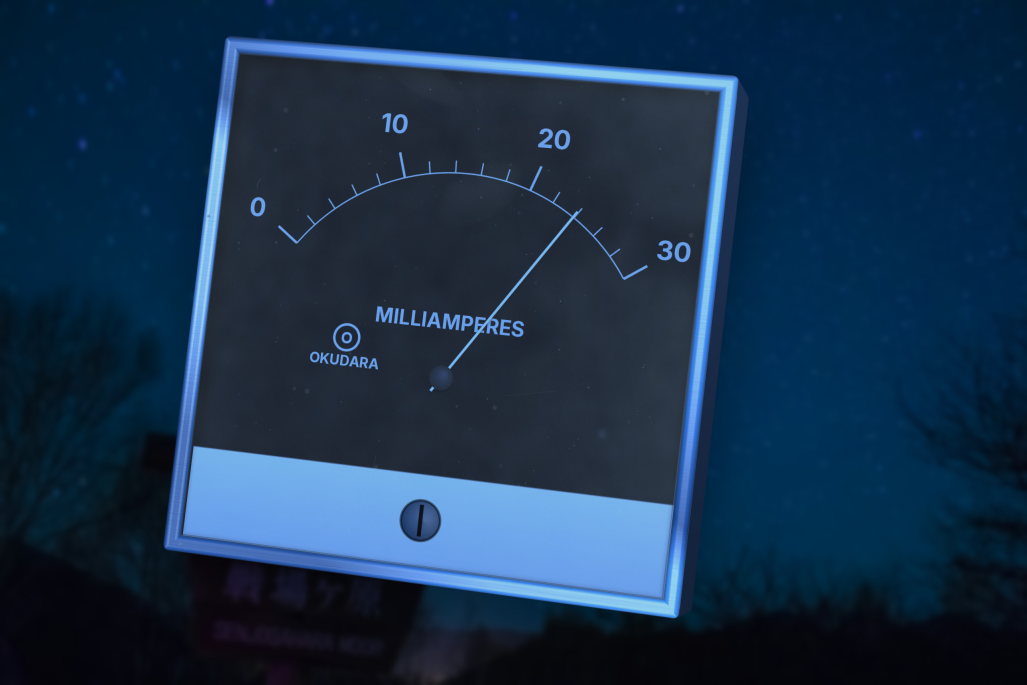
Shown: 24 mA
